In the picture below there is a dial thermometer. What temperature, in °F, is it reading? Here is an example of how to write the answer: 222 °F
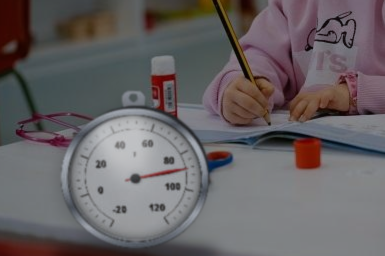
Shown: 88 °F
